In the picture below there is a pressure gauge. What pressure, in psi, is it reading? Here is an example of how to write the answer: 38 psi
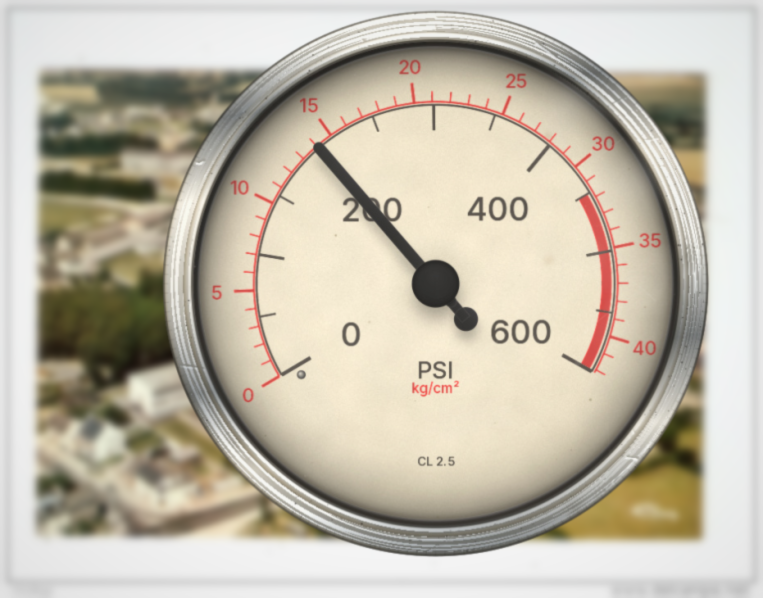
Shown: 200 psi
